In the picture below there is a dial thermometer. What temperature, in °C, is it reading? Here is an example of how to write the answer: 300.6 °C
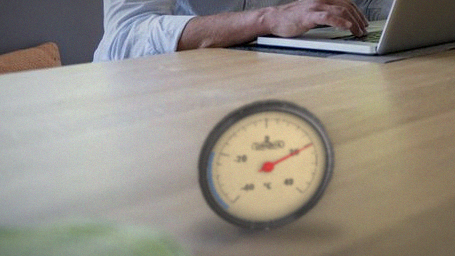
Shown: 20 °C
